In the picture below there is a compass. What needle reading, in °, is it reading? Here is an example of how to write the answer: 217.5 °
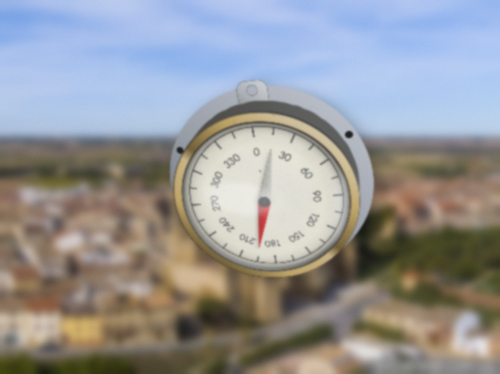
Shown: 195 °
